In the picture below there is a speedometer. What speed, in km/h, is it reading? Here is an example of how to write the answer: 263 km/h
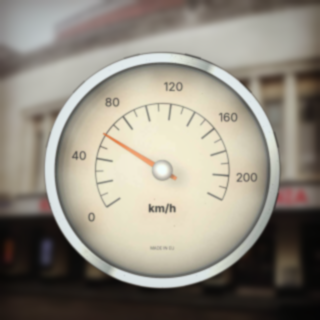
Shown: 60 km/h
